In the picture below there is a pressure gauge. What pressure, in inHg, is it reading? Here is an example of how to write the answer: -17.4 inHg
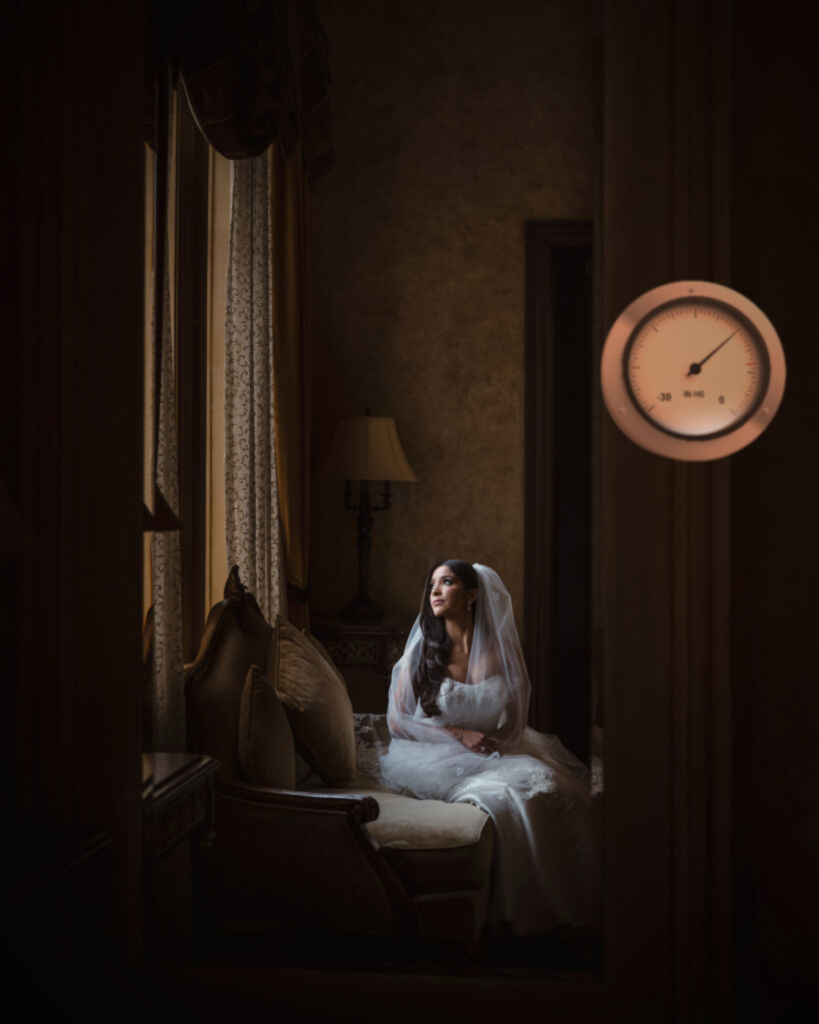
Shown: -10 inHg
